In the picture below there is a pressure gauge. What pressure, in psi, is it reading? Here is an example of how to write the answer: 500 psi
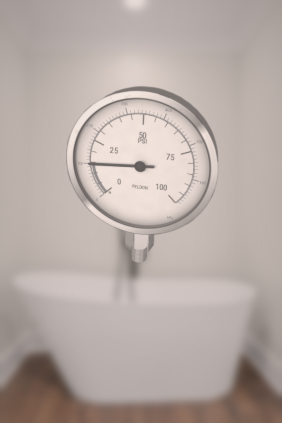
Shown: 15 psi
